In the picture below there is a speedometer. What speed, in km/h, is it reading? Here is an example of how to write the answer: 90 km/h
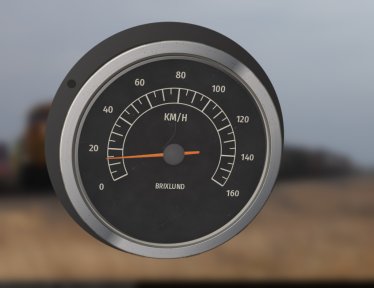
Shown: 15 km/h
